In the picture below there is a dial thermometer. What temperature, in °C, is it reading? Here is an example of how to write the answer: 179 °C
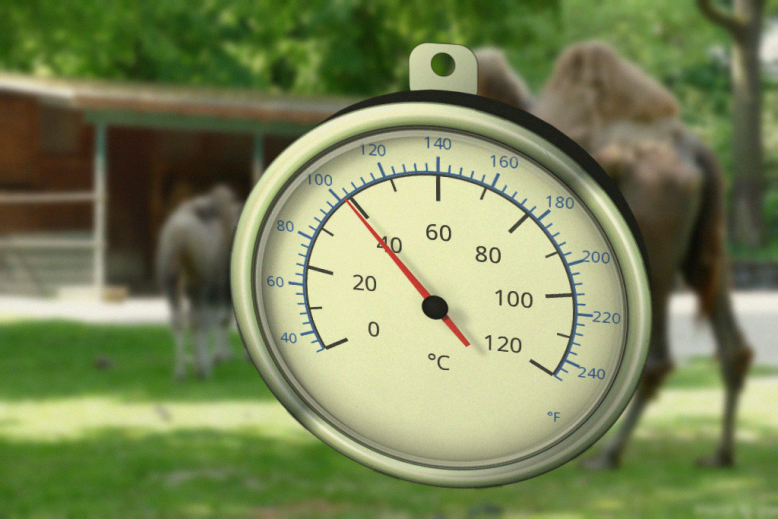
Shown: 40 °C
